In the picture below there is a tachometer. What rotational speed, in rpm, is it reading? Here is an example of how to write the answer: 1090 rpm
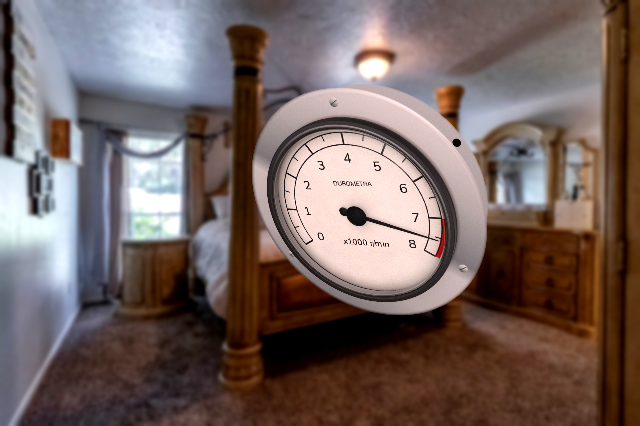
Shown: 7500 rpm
